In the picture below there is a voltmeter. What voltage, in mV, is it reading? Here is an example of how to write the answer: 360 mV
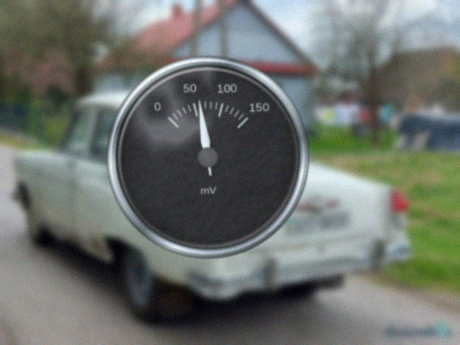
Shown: 60 mV
